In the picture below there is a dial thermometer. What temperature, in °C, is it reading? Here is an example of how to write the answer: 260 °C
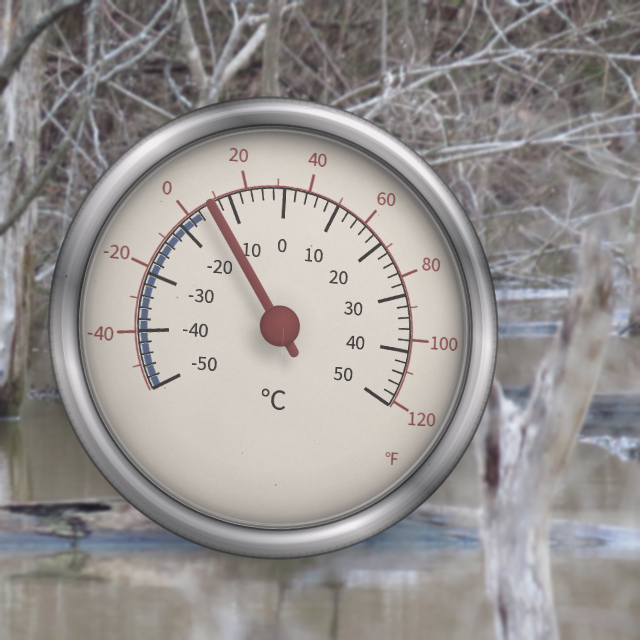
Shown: -14 °C
